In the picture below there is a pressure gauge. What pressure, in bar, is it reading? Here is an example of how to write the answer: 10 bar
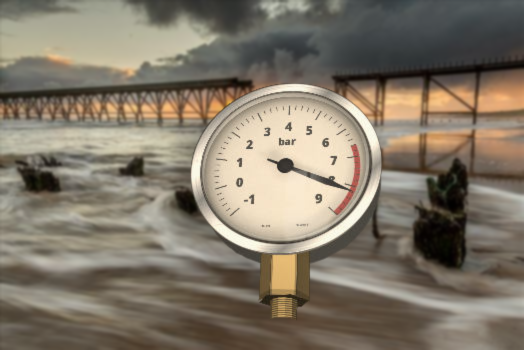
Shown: 8.2 bar
